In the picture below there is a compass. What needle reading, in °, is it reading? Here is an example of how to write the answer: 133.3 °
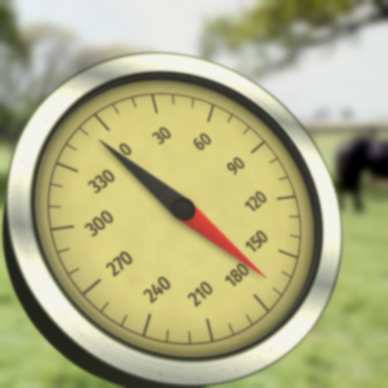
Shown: 170 °
